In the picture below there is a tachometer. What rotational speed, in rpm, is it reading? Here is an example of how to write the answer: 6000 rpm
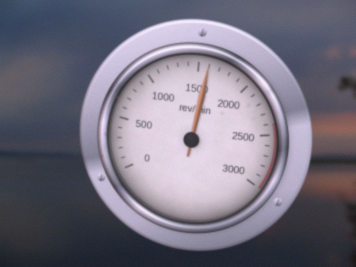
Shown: 1600 rpm
